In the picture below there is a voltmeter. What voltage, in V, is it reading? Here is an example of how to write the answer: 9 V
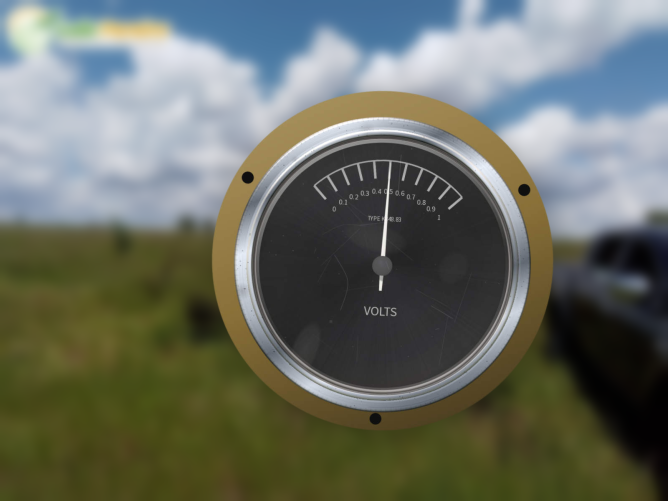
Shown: 0.5 V
